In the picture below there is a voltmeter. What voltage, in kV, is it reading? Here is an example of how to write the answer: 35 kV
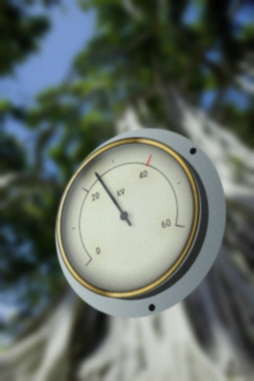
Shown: 25 kV
